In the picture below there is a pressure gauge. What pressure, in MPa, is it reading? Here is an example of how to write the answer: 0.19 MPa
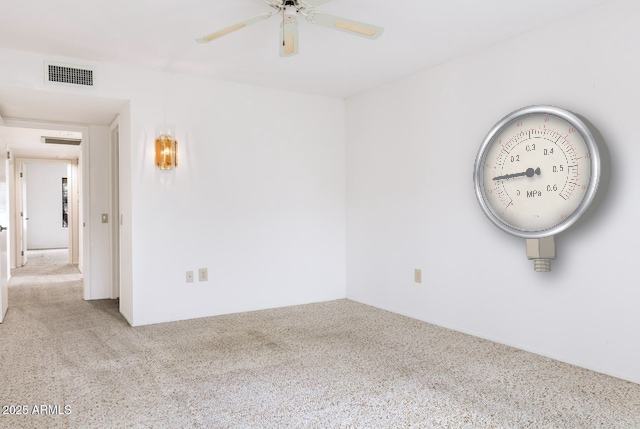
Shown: 0.1 MPa
